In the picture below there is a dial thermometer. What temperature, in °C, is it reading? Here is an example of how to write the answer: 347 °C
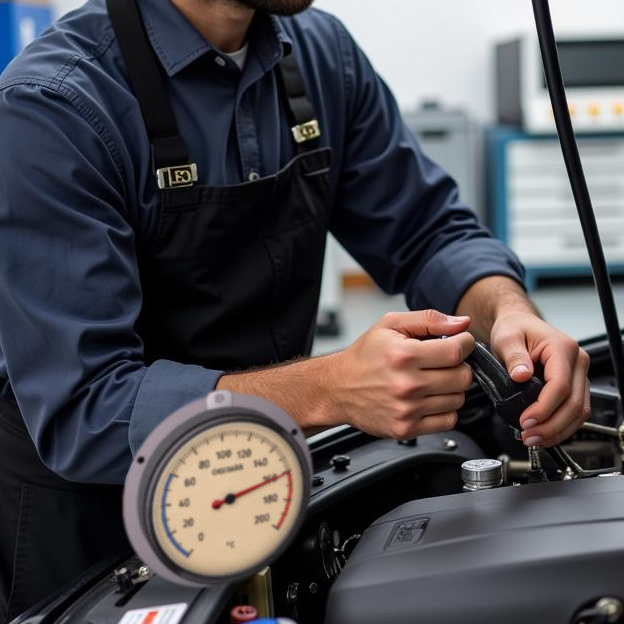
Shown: 160 °C
